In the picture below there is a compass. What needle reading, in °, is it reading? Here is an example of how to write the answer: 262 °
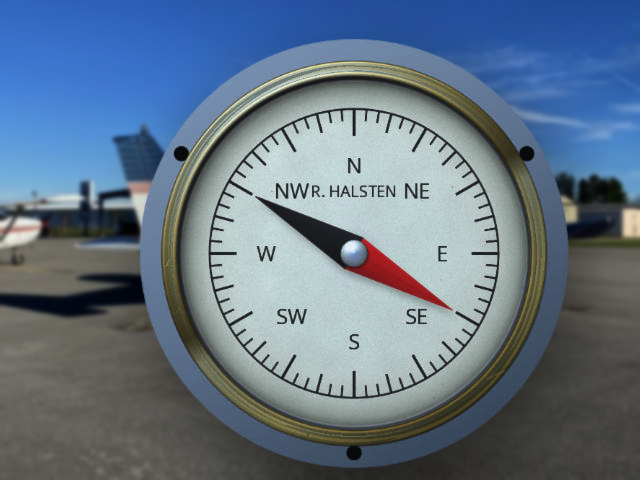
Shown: 120 °
